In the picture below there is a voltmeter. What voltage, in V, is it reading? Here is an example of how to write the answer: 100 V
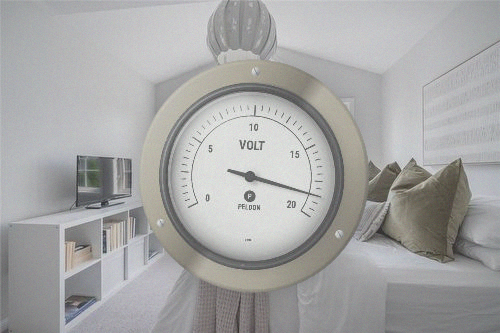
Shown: 18.5 V
